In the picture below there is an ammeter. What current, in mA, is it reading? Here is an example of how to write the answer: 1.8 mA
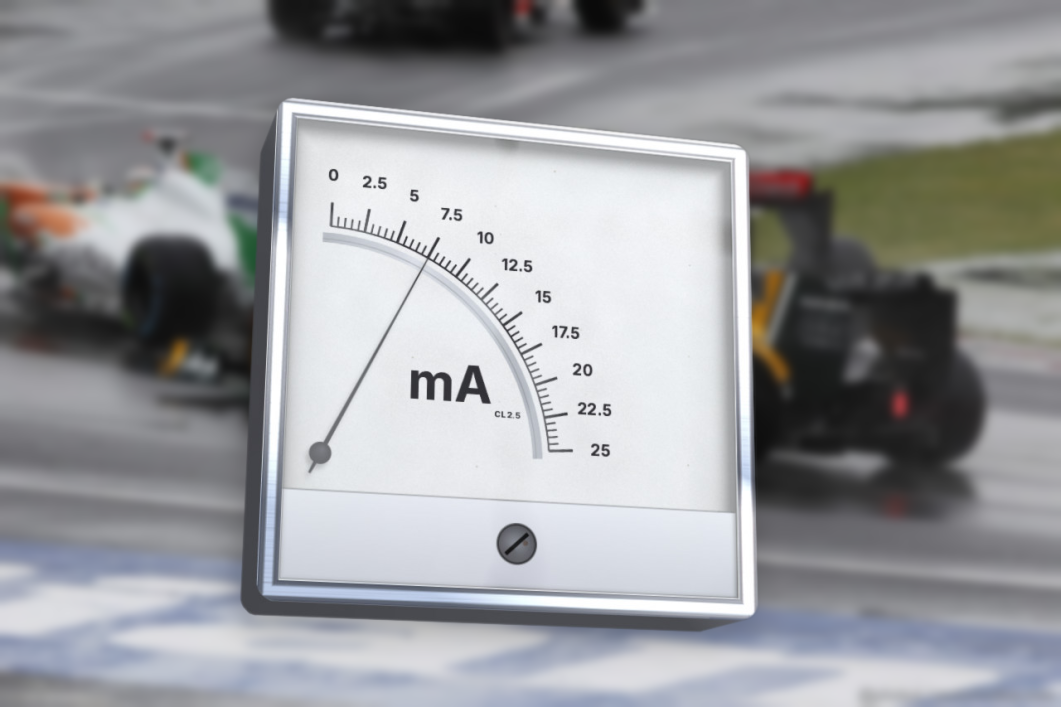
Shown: 7.5 mA
